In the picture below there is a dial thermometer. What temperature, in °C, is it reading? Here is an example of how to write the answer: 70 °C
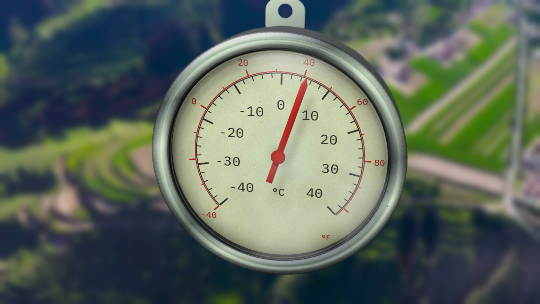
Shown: 5 °C
